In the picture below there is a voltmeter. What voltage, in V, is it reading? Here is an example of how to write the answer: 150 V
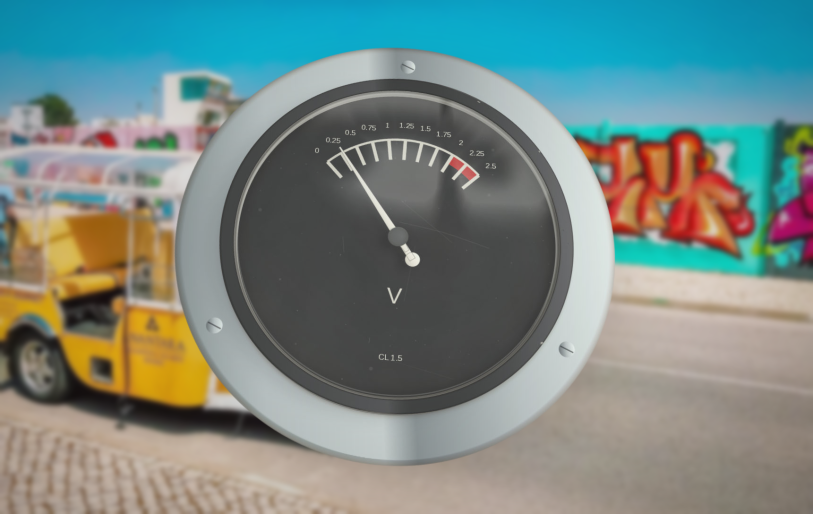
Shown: 0.25 V
